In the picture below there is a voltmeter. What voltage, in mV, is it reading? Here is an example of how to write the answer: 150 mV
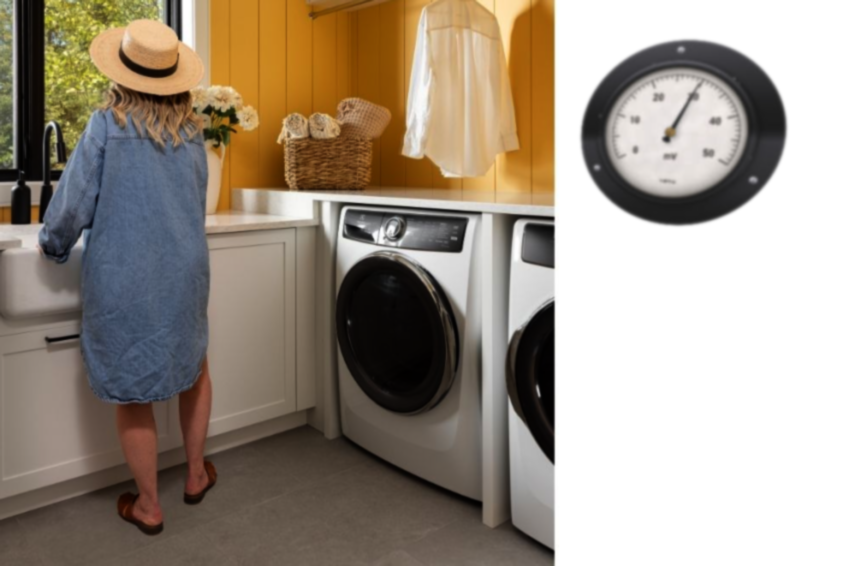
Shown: 30 mV
